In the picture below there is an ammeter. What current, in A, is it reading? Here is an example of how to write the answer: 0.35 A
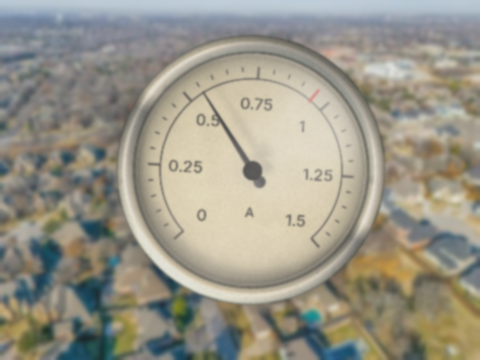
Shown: 0.55 A
